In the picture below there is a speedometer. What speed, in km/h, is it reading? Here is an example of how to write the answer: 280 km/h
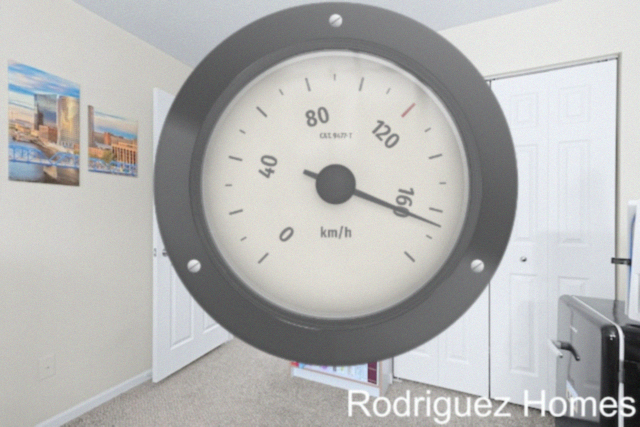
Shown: 165 km/h
